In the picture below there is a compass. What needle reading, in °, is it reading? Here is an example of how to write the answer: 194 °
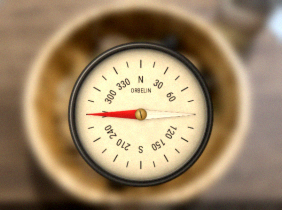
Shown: 270 °
